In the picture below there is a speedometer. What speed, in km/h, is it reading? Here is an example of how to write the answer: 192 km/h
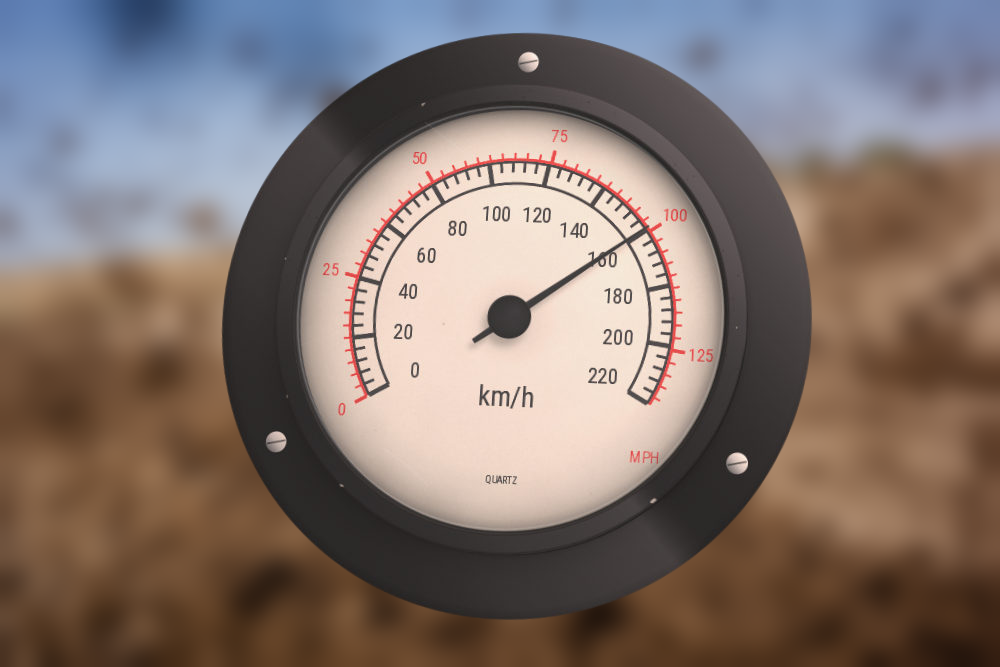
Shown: 160 km/h
